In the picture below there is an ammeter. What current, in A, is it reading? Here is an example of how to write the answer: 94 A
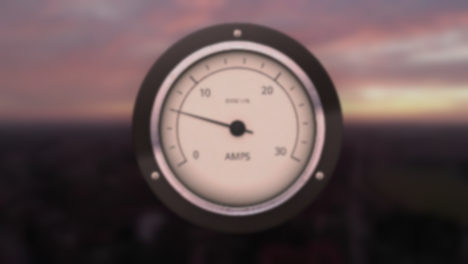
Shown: 6 A
